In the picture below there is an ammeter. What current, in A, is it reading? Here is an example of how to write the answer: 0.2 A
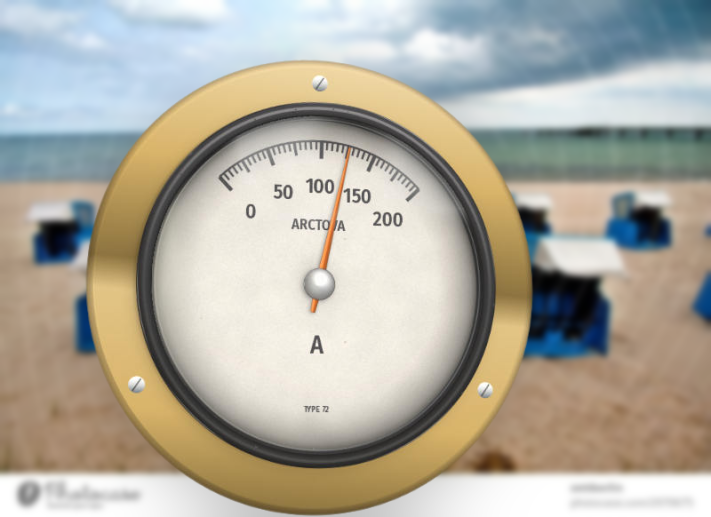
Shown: 125 A
